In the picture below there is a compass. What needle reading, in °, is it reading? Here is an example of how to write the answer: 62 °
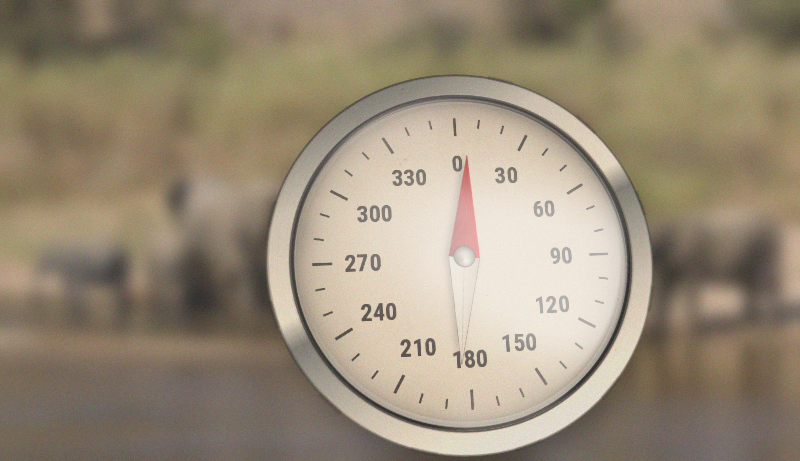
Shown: 5 °
